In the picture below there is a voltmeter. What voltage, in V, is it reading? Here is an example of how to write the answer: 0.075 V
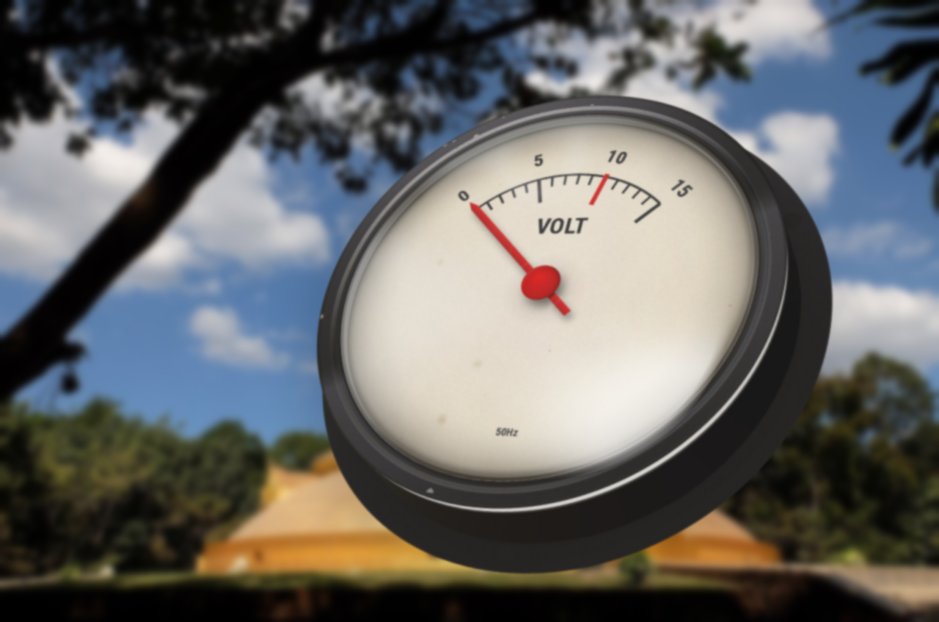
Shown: 0 V
